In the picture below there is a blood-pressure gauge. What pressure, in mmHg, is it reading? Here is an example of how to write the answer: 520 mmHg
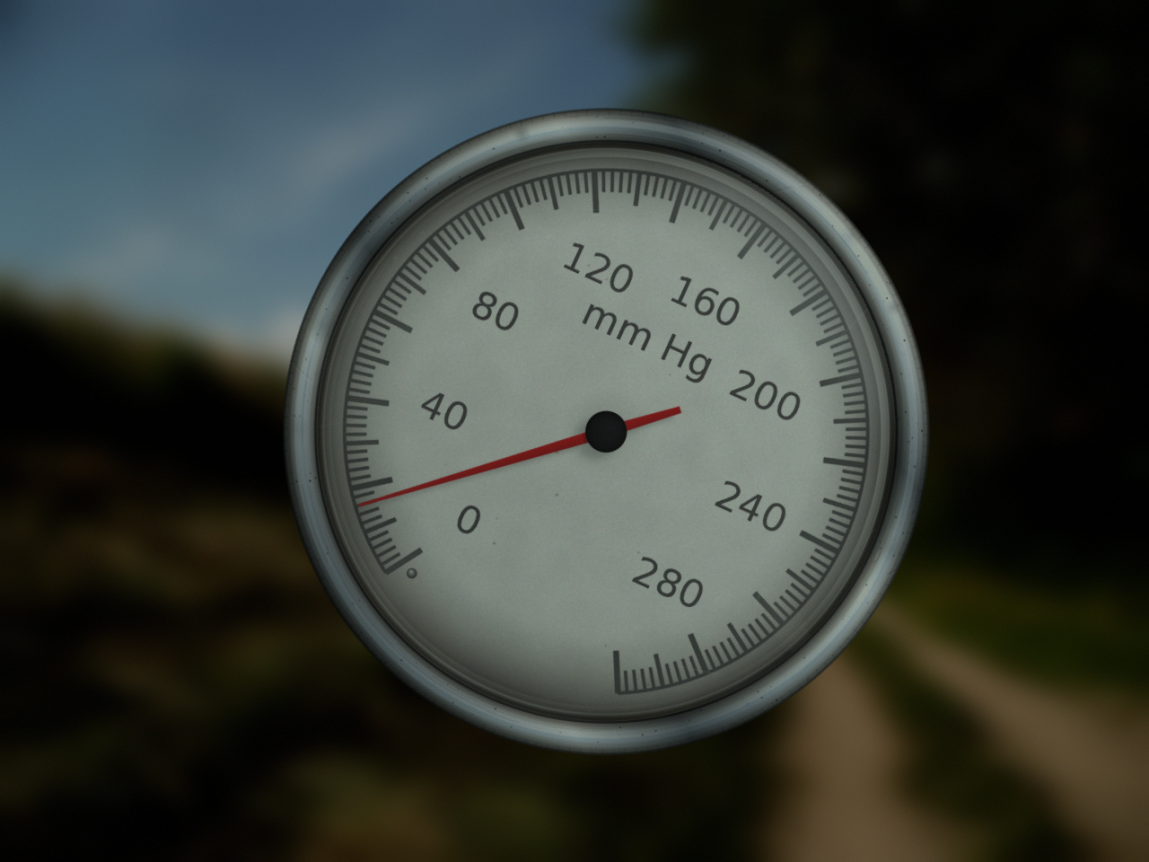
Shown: 16 mmHg
